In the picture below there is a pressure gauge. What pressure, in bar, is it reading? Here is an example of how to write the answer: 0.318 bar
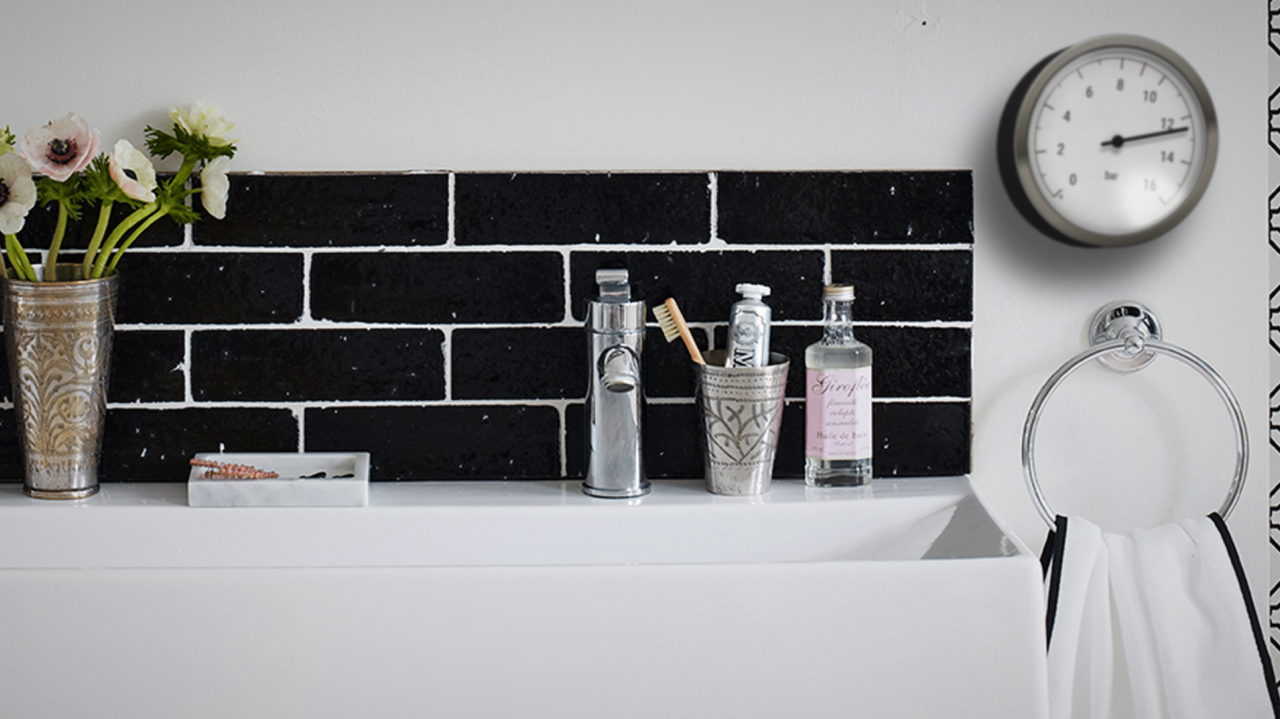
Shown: 12.5 bar
